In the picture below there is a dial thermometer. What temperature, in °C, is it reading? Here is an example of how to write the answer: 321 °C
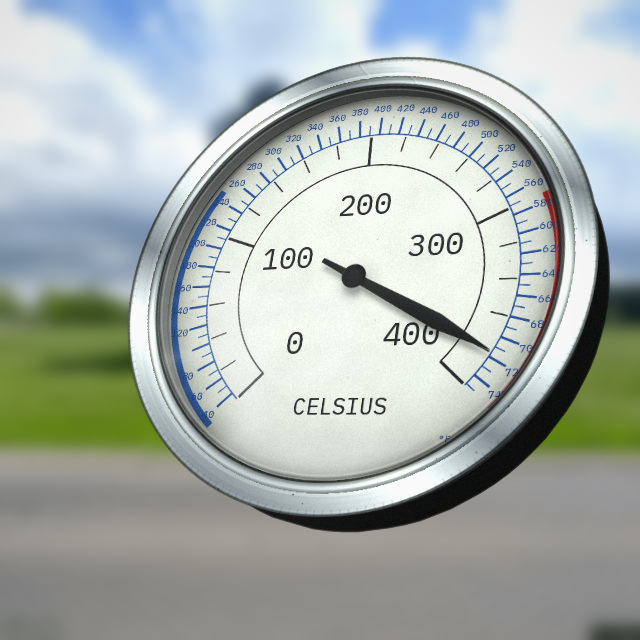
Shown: 380 °C
